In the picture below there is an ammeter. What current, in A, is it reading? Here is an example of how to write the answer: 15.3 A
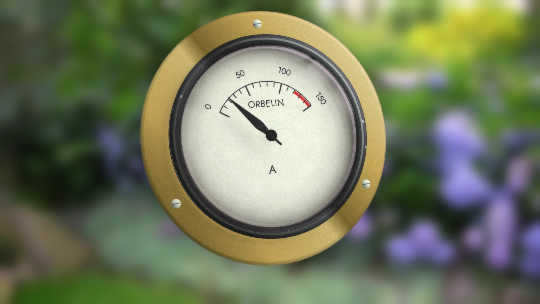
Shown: 20 A
